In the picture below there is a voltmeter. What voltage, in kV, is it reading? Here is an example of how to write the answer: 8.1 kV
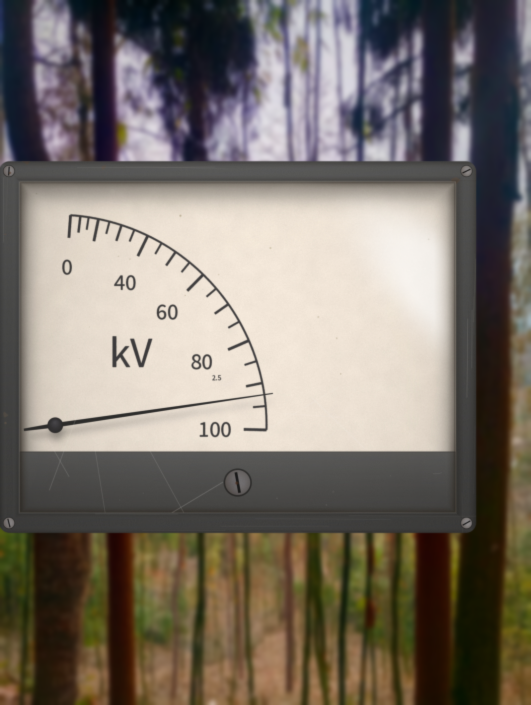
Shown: 92.5 kV
